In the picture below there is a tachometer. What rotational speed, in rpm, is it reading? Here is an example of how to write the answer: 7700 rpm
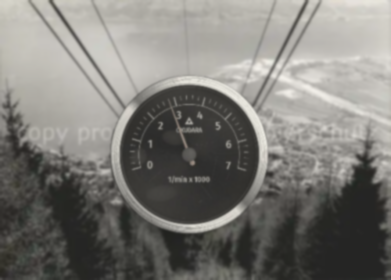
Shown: 2800 rpm
